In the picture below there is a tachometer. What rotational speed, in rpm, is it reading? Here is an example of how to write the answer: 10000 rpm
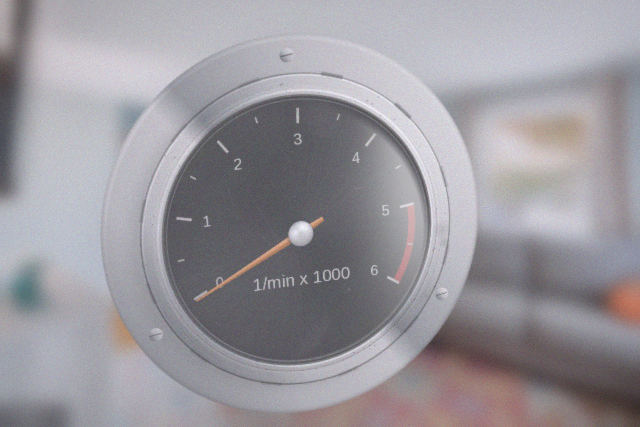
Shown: 0 rpm
